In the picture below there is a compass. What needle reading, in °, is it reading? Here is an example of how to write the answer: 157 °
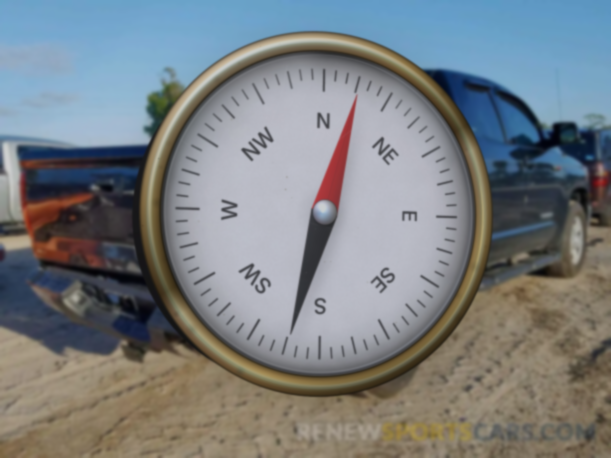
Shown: 15 °
